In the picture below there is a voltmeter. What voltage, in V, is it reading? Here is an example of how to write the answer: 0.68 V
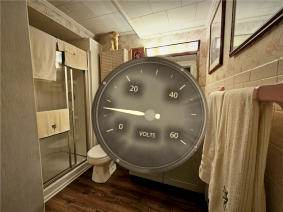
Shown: 7.5 V
